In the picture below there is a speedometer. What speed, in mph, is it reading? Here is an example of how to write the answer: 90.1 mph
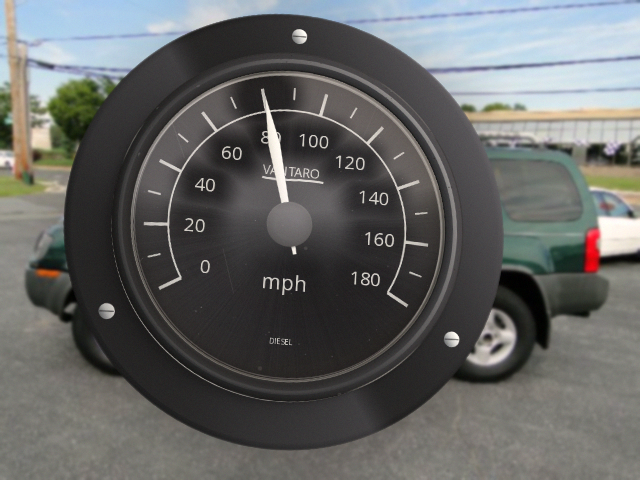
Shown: 80 mph
